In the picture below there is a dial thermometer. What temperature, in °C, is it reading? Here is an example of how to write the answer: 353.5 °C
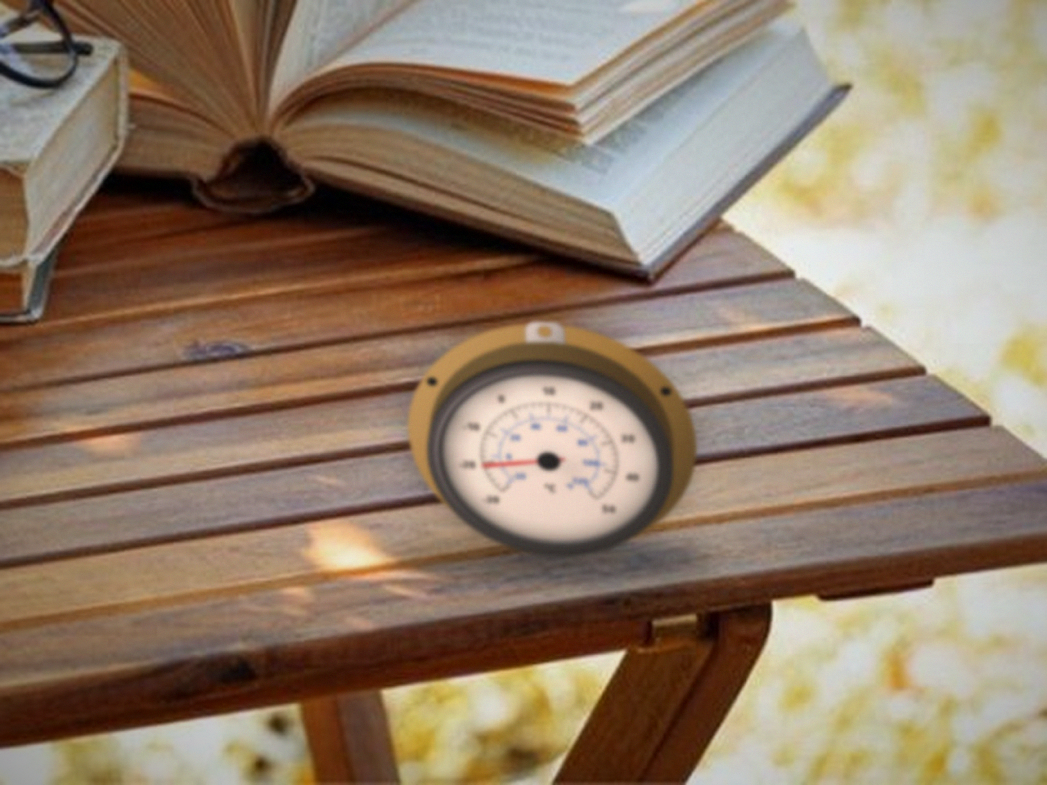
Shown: -20 °C
